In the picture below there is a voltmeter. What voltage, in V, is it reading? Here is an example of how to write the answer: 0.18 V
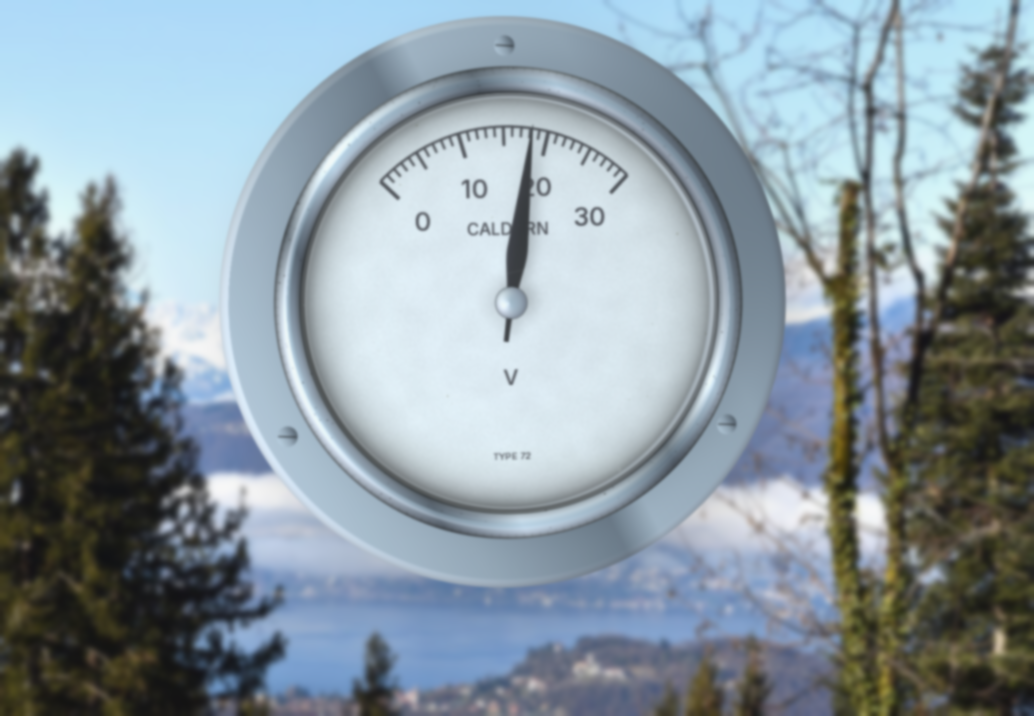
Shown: 18 V
